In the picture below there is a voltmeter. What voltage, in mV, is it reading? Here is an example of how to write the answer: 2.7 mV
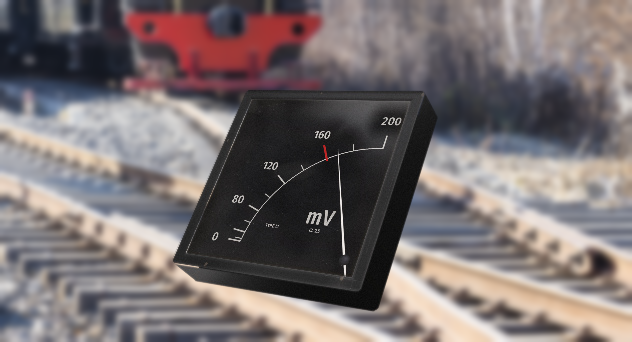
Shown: 170 mV
